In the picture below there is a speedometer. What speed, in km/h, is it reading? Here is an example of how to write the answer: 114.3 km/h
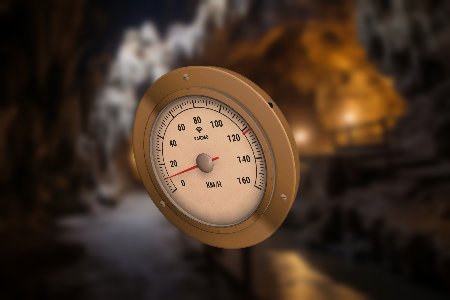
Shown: 10 km/h
